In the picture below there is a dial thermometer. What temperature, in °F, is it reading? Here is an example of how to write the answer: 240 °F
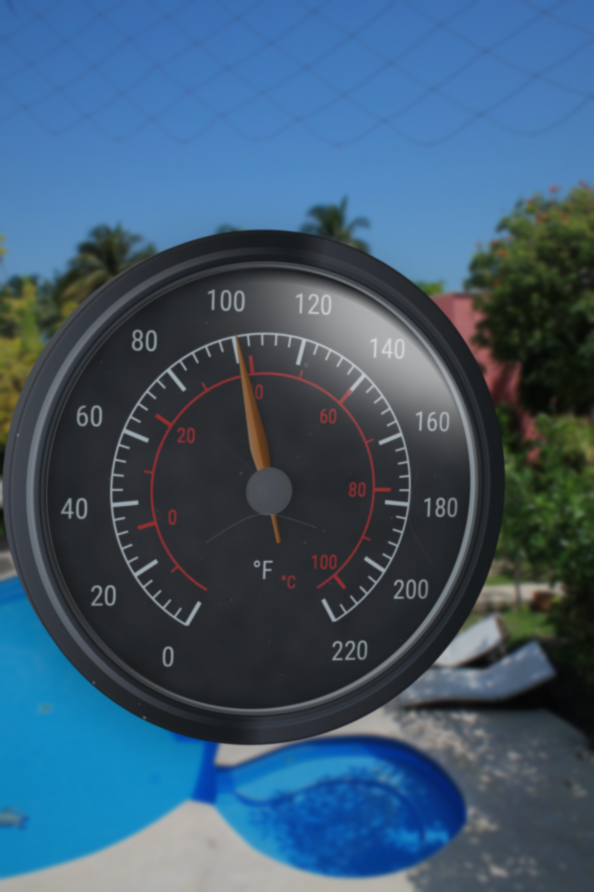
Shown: 100 °F
